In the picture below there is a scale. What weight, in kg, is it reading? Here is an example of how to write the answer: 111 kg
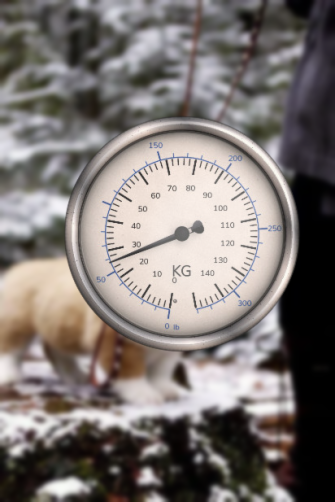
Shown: 26 kg
